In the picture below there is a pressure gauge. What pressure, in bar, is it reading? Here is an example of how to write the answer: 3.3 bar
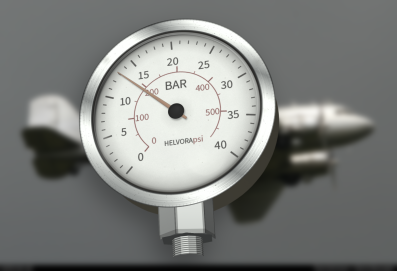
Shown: 13 bar
